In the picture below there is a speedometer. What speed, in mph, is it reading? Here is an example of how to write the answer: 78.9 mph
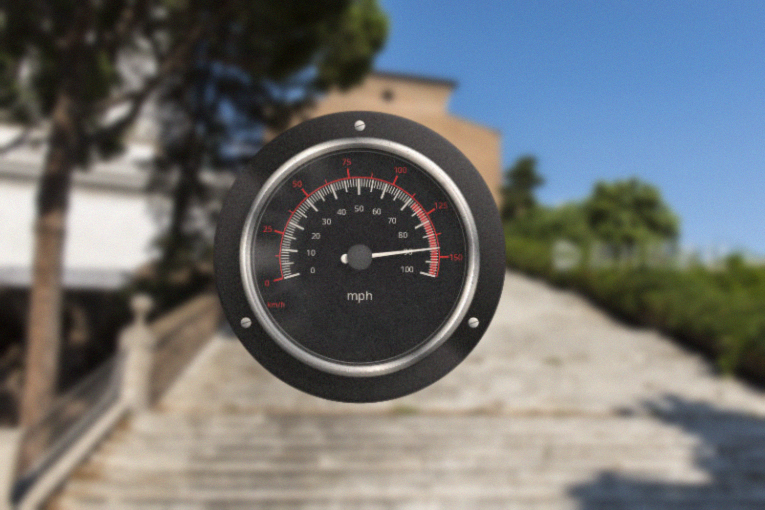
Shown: 90 mph
